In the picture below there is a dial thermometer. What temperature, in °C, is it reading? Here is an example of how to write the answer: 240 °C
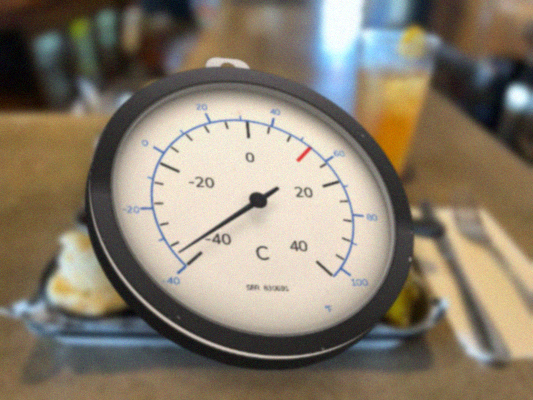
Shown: -38 °C
